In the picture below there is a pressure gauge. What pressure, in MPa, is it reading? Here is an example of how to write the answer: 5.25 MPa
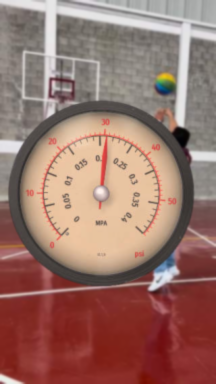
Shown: 0.21 MPa
